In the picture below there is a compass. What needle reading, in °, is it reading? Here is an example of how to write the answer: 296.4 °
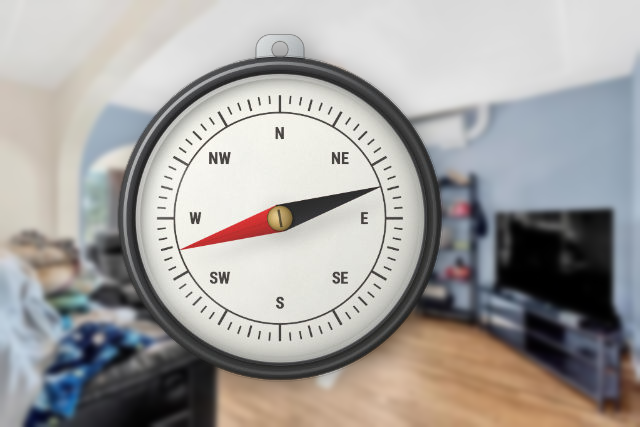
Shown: 252.5 °
